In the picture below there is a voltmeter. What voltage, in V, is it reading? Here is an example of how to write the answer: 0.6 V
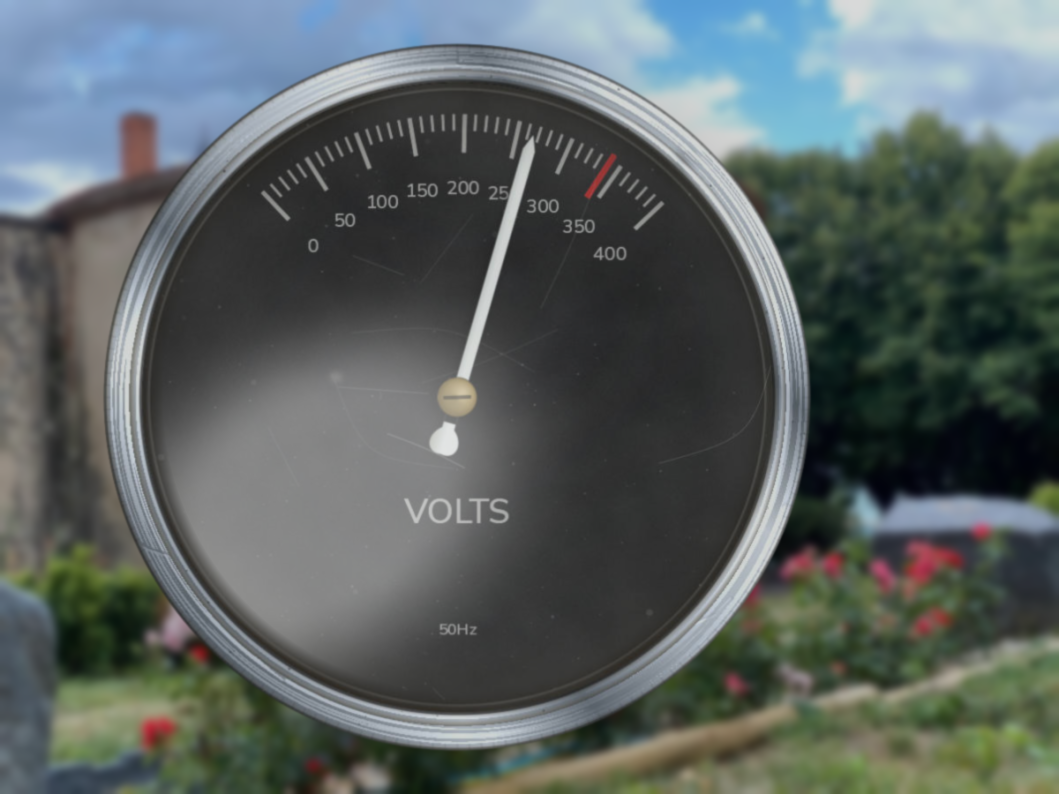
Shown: 265 V
